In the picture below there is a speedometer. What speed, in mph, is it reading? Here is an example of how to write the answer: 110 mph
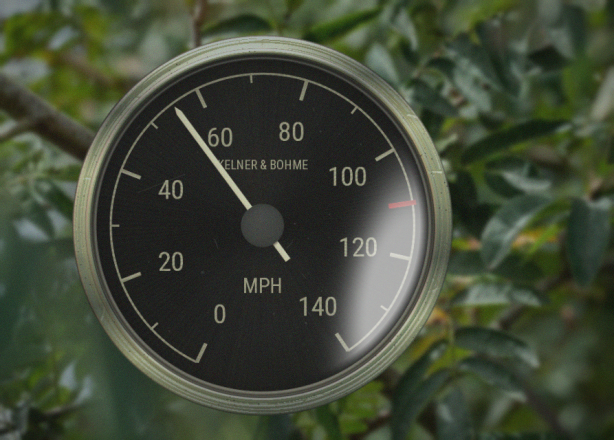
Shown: 55 mph
